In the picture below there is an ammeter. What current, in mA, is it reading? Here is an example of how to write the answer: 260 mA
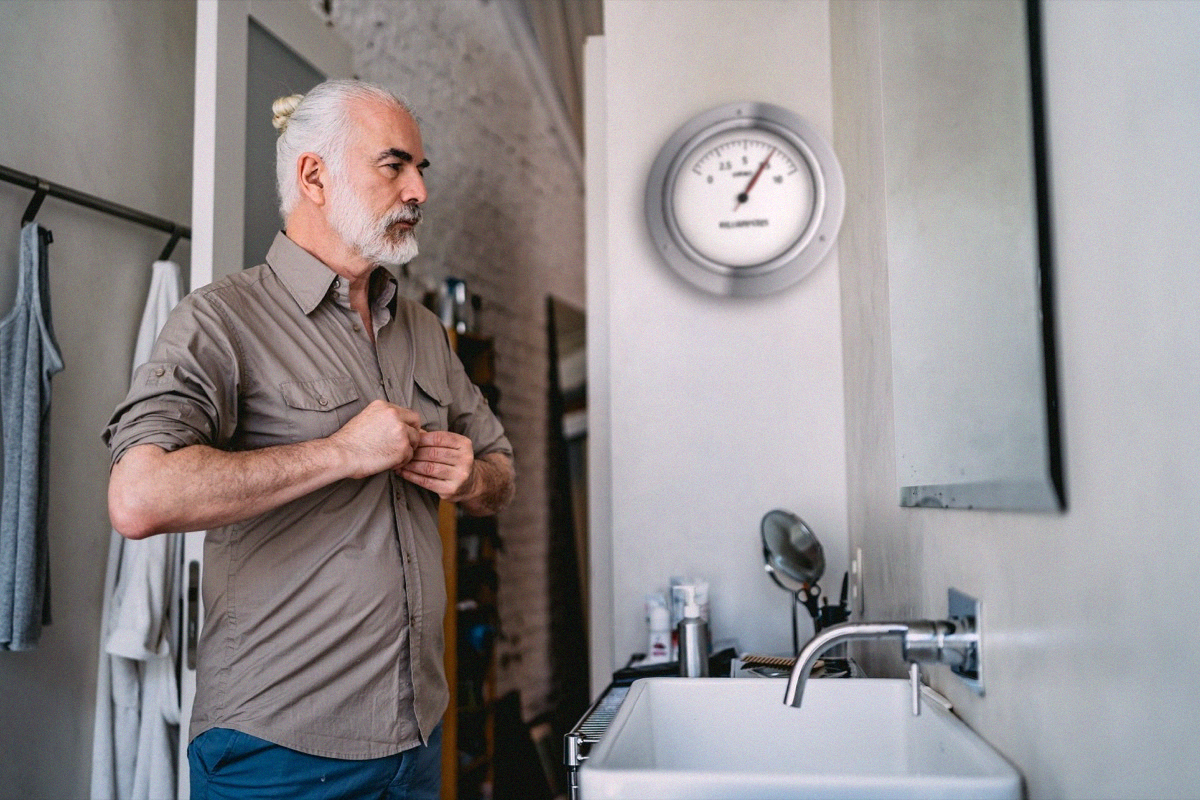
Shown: 7.5 mA
